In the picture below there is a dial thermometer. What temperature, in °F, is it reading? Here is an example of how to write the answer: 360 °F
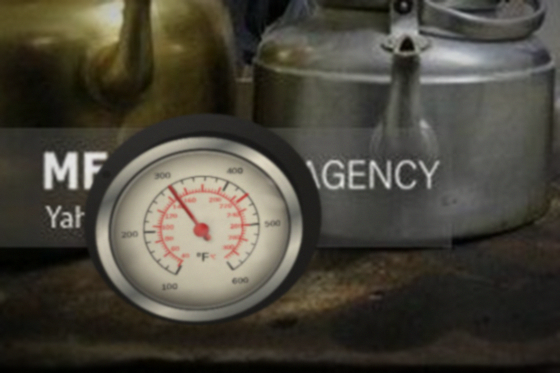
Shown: 300 °F
